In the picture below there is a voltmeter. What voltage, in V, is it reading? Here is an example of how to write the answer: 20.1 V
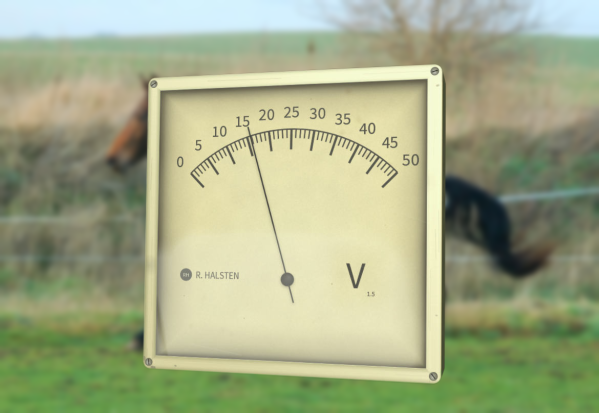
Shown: 16 V
